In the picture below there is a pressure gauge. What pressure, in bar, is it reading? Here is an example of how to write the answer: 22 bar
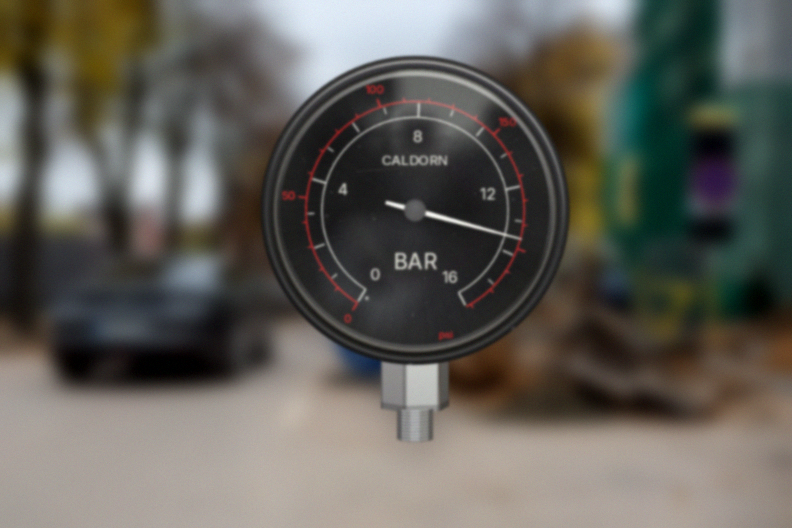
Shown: 13.5 bar
